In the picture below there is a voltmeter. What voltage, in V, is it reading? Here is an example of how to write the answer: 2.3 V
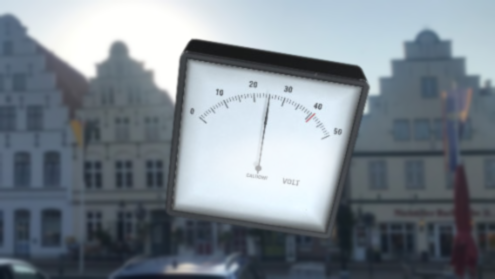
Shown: 25 V
